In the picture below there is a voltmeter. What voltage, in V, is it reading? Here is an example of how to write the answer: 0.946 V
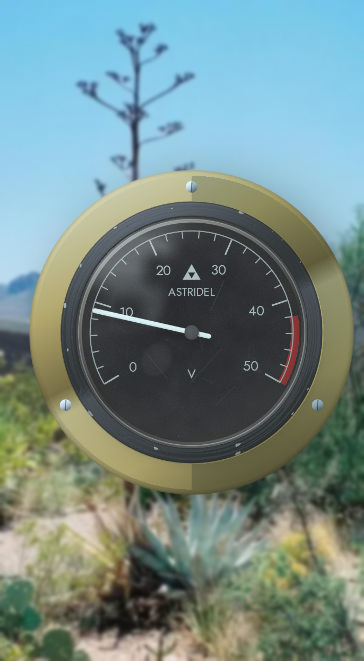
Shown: 9 V
